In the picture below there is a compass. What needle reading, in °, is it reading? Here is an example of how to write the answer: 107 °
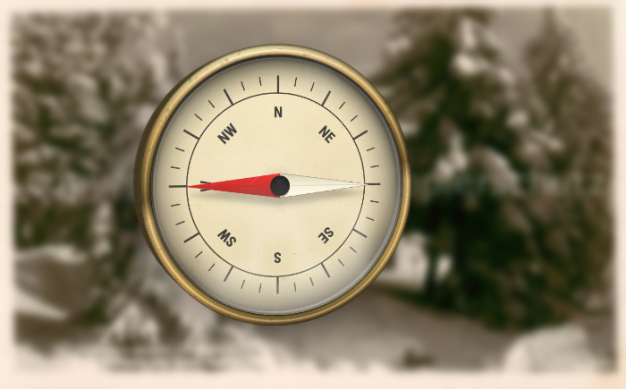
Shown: 270 °
